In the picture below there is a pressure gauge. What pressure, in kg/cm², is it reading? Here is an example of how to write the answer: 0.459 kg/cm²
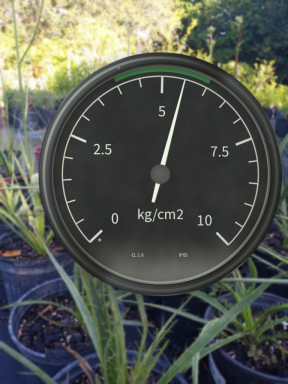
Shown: 5.5 kg/cm²
